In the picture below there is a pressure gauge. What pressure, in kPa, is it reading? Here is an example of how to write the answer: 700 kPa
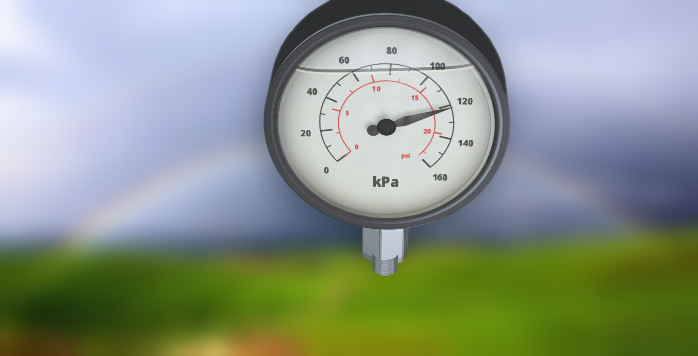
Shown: 120 kPa
